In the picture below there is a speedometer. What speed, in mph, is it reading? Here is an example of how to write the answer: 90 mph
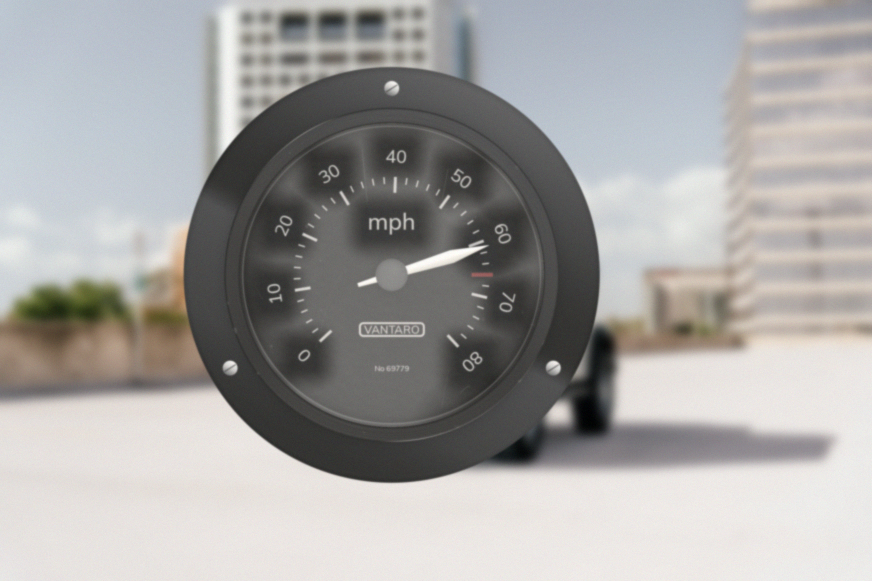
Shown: 61 mph
